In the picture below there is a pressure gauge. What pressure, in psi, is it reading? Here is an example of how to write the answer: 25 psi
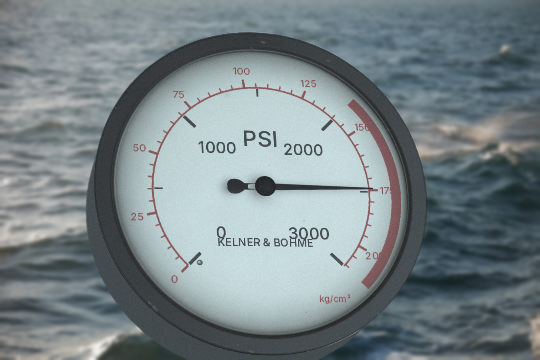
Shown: 2500 psi
